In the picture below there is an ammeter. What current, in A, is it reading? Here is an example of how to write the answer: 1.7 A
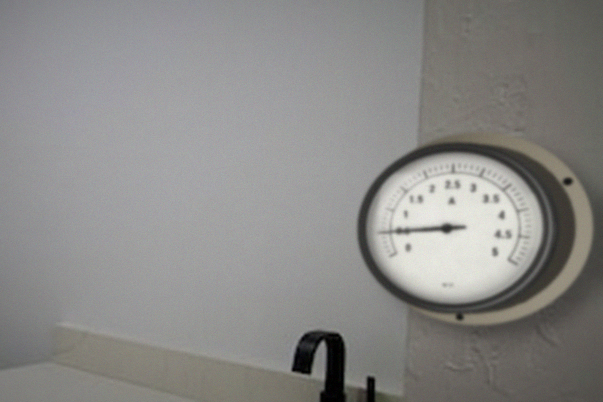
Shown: 0.5 A
